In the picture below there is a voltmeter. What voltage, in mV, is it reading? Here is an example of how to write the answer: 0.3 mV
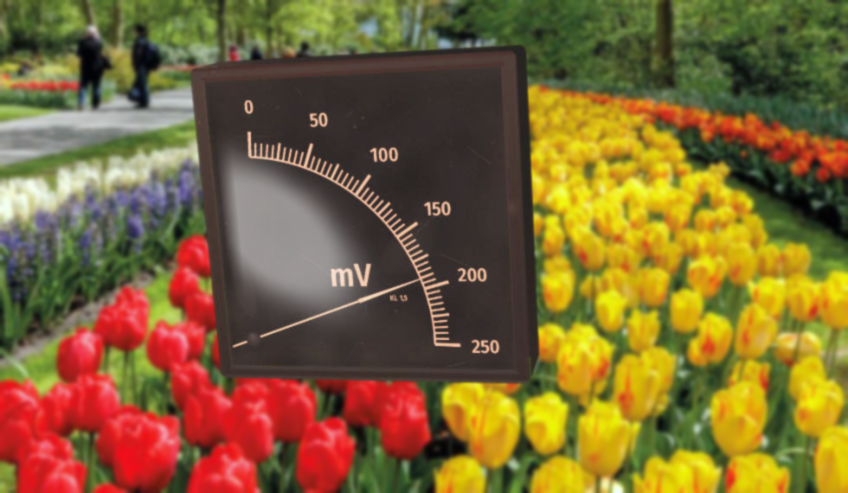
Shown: 190 mV
